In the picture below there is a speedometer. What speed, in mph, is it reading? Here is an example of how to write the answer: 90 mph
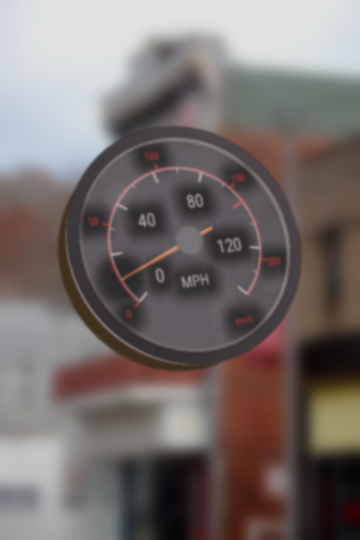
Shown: 10 mph
